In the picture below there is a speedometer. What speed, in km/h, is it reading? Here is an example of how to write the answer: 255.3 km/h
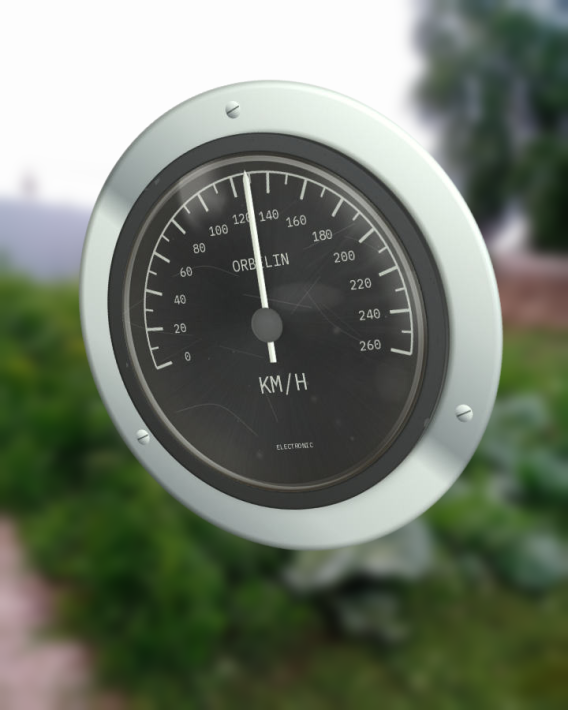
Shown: 130 km/h
